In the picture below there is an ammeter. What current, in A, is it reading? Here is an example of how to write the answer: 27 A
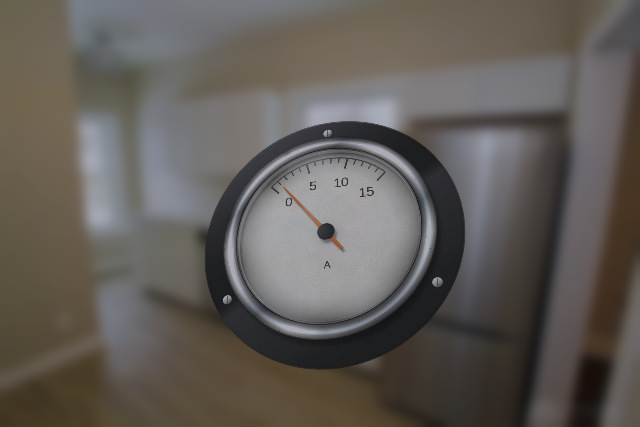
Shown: 1 A
